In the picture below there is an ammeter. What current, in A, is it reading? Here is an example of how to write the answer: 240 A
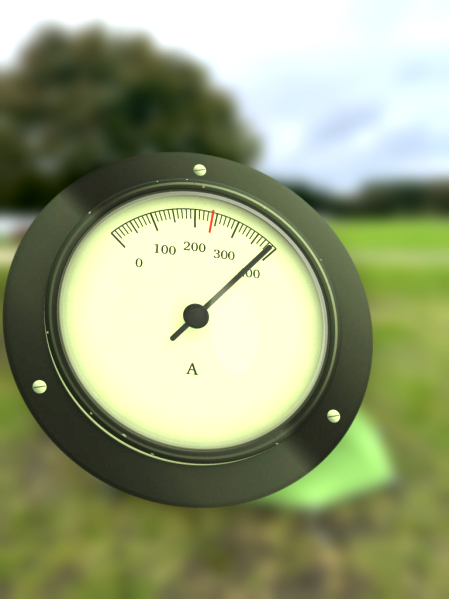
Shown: 390 A
